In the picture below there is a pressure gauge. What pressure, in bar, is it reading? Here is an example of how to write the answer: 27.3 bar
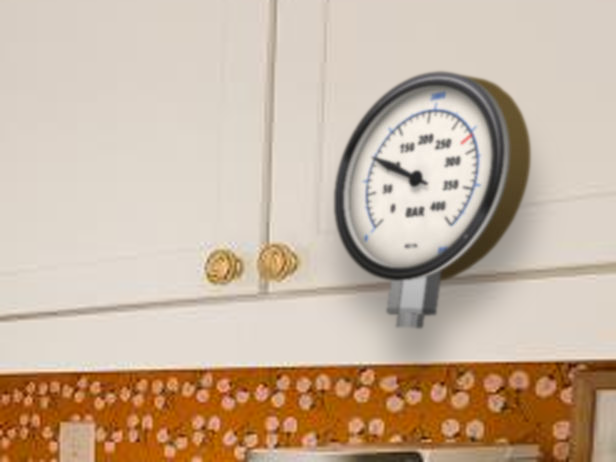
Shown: 100 bar
